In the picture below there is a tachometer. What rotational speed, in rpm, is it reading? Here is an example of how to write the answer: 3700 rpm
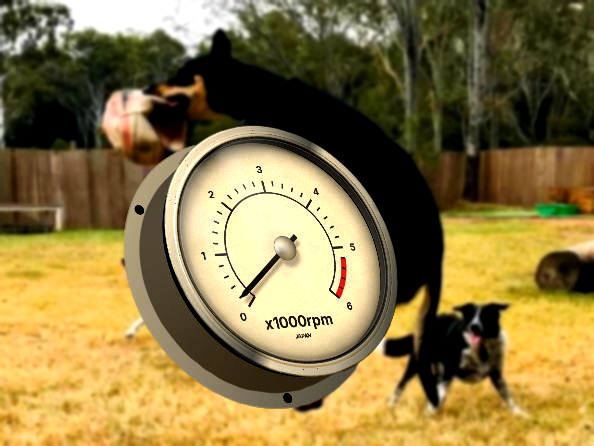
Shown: 200 rpm
